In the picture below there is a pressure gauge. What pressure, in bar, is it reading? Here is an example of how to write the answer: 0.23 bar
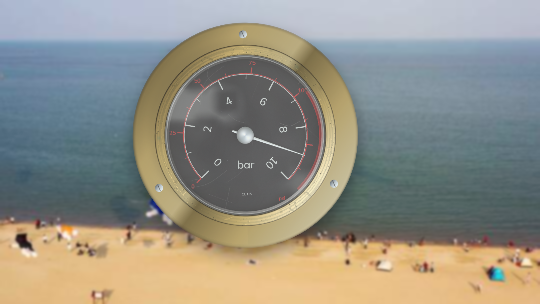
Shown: 9 bar
